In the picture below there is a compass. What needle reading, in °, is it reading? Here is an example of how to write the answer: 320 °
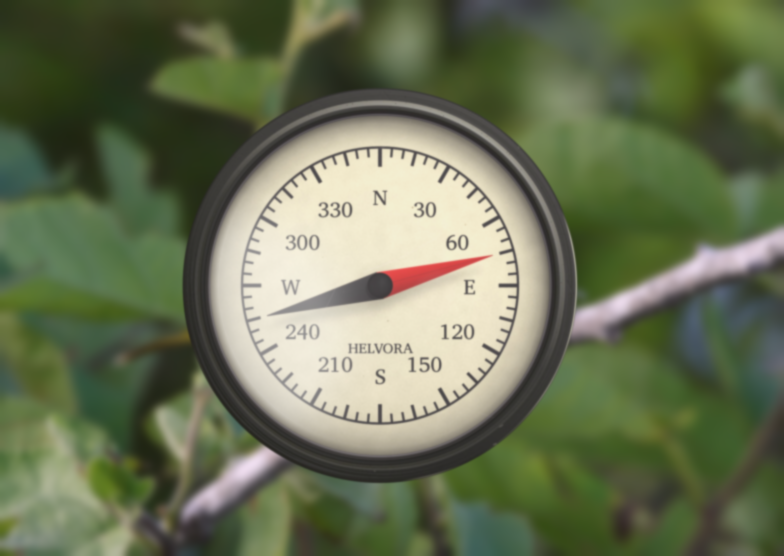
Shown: 75 °
